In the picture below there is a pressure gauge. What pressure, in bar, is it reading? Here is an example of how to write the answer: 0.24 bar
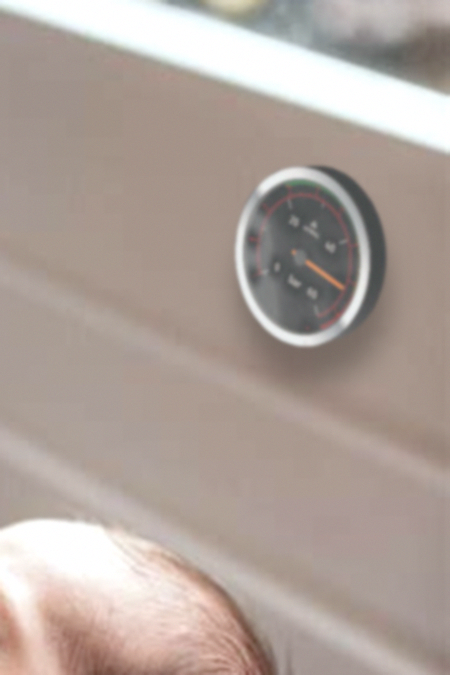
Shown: 50 bar
